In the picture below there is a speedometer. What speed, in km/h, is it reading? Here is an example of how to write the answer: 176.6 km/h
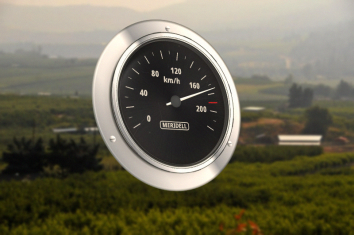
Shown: 175 km/h
